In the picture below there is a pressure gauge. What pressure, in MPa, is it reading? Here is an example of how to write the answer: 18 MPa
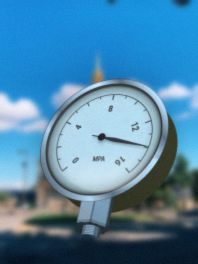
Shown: 14 MPa
